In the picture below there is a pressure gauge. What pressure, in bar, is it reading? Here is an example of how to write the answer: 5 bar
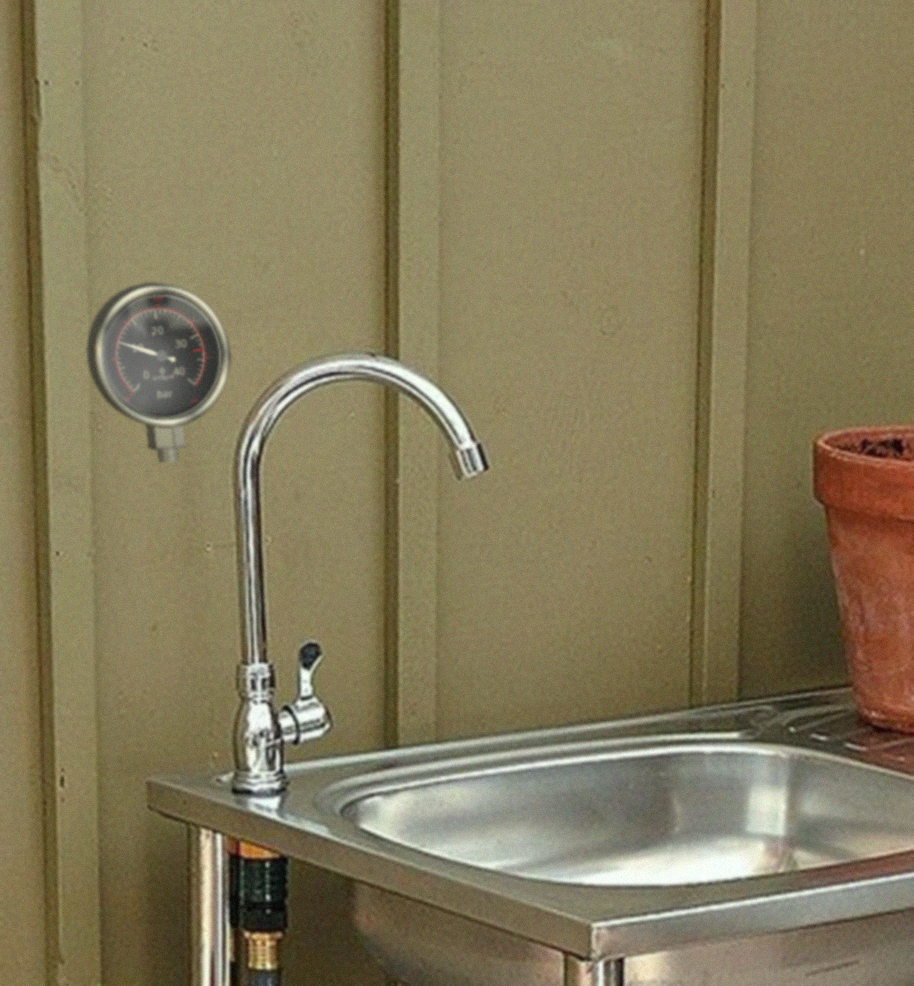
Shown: 10 bar
